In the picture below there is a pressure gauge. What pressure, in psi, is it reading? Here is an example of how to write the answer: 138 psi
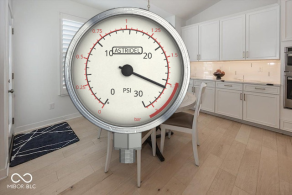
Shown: 26 psi
